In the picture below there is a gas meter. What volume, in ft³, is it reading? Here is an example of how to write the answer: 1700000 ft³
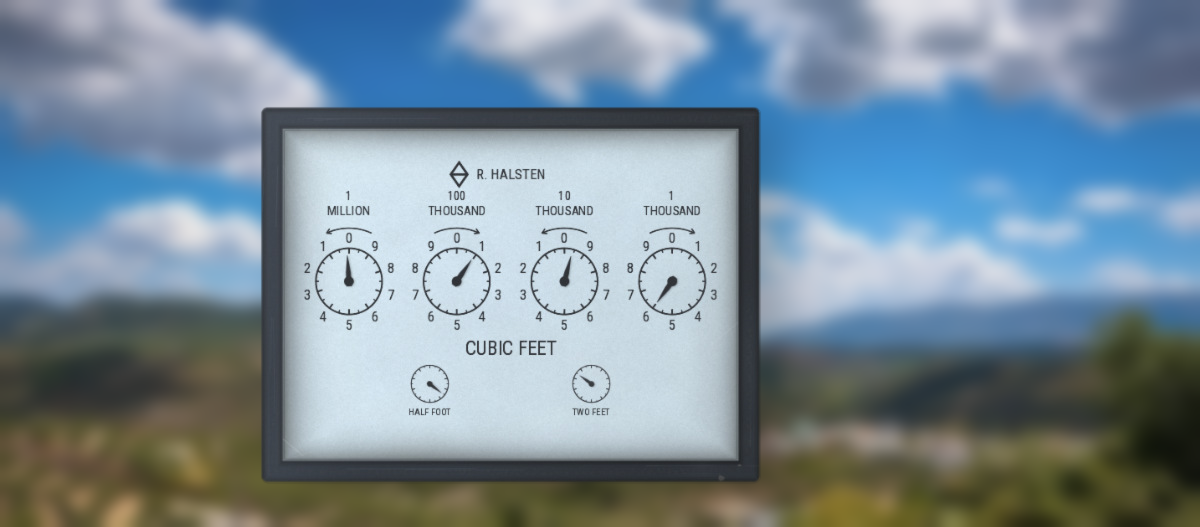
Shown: 9600 ft³
